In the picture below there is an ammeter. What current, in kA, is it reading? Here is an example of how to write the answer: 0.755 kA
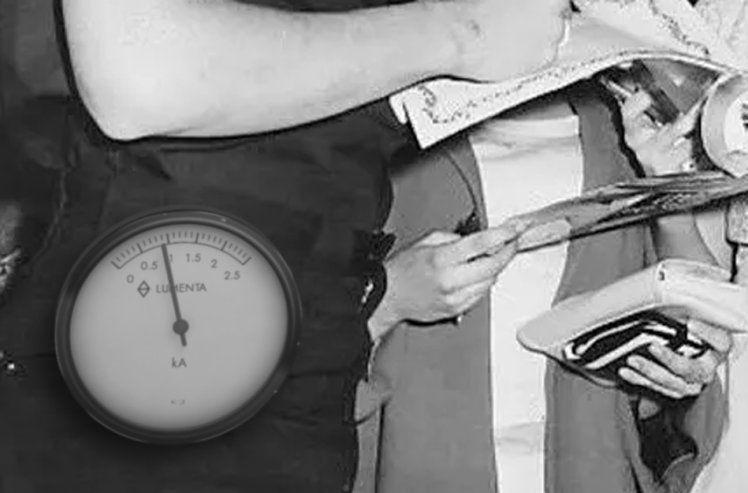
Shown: 0.9 kA
